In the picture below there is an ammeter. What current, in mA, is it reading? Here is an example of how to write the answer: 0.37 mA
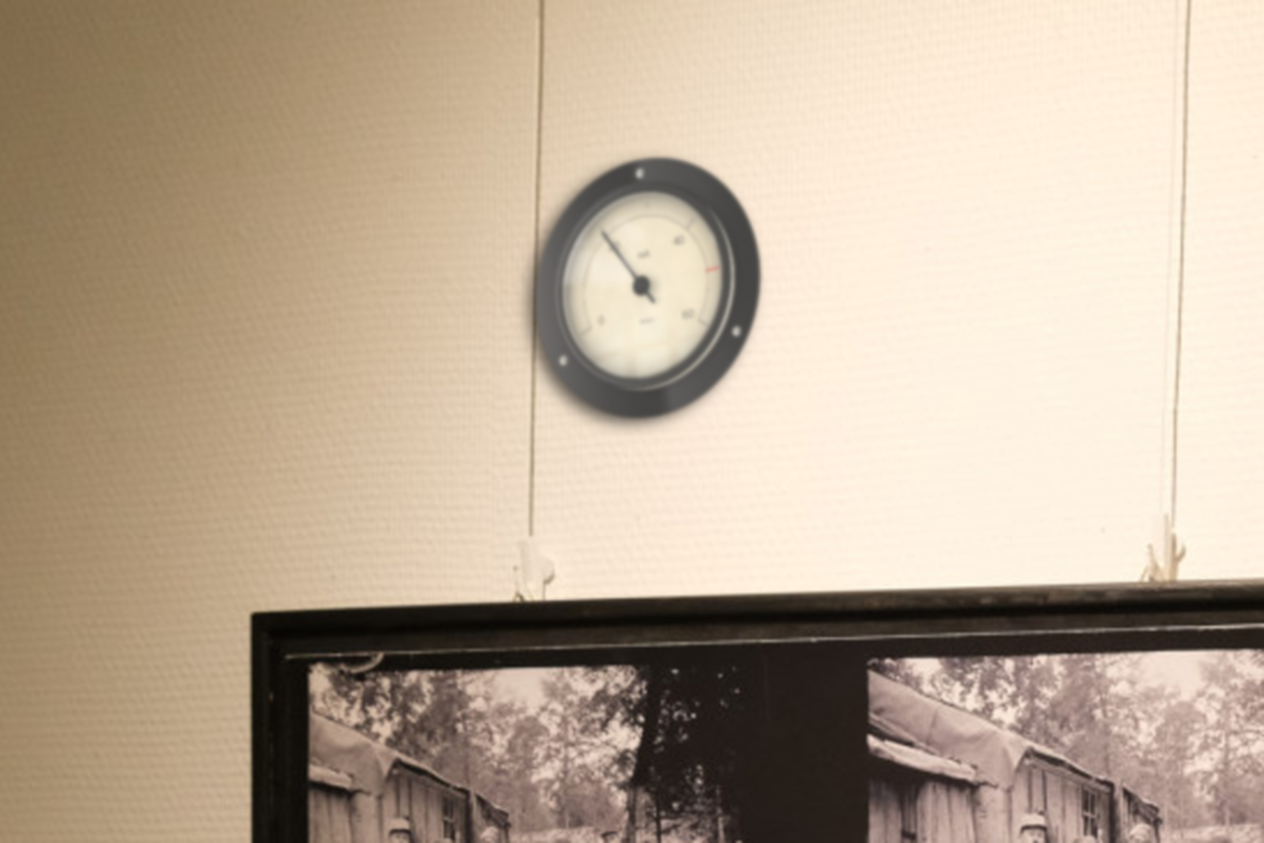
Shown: 20 mA
